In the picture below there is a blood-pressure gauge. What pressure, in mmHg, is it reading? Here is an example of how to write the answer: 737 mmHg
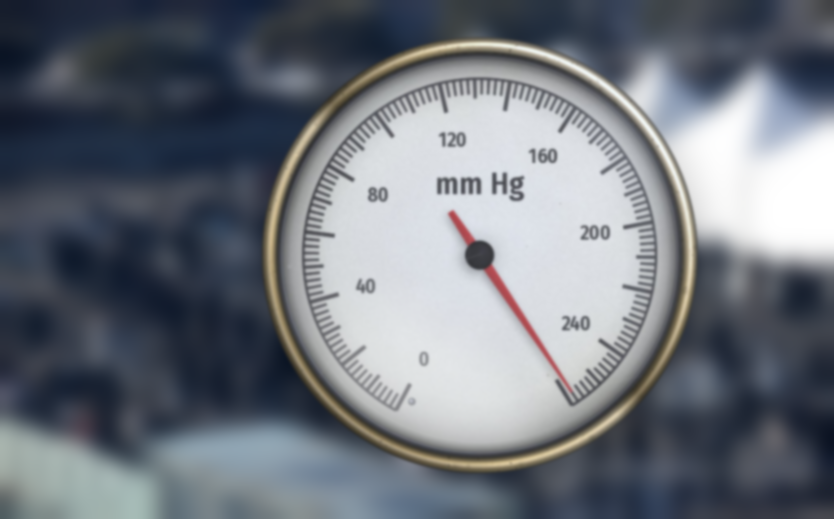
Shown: 258 mmHg
